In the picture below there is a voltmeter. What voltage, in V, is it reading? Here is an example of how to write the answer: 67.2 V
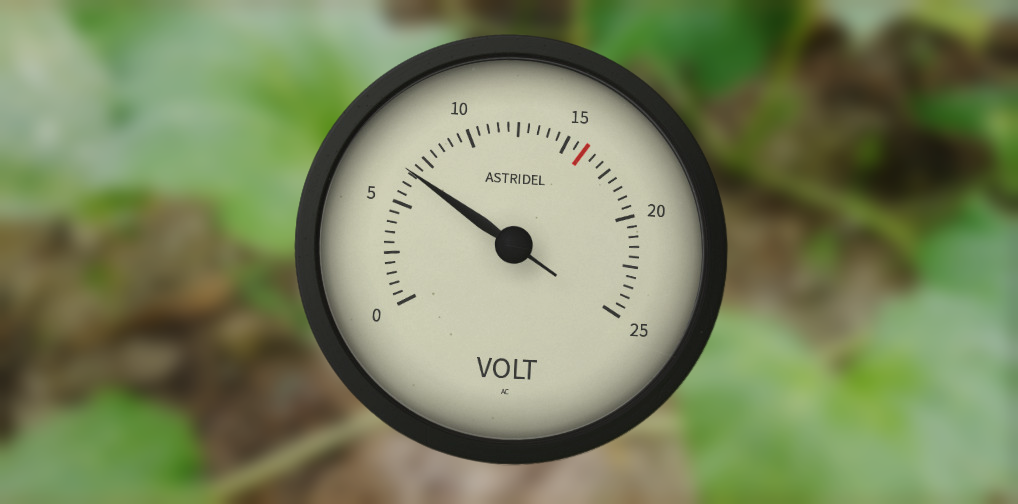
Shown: 6.5 V
